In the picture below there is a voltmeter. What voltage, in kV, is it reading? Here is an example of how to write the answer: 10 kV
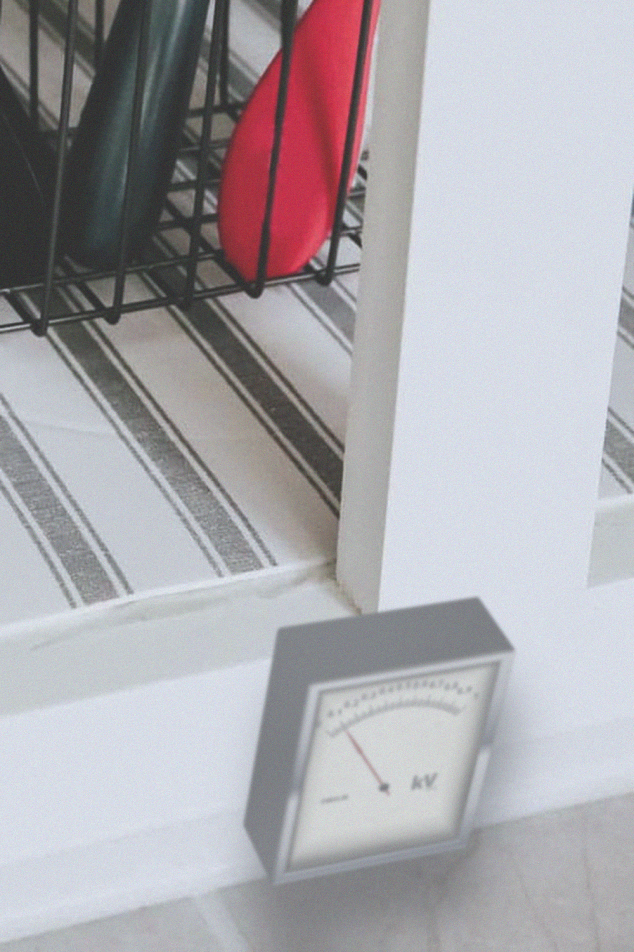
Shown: 0.1 kV
